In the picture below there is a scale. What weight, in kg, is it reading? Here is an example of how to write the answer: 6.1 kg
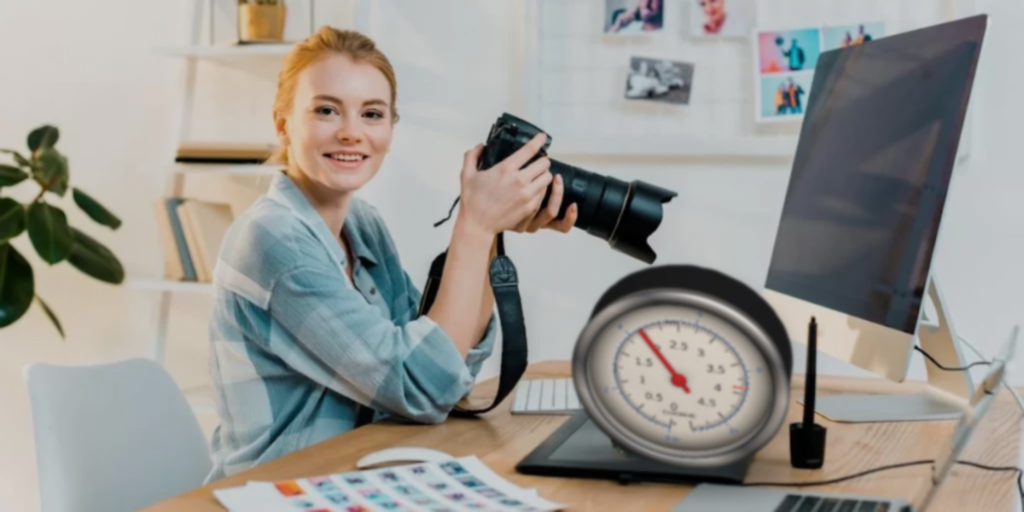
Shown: 2 kg
